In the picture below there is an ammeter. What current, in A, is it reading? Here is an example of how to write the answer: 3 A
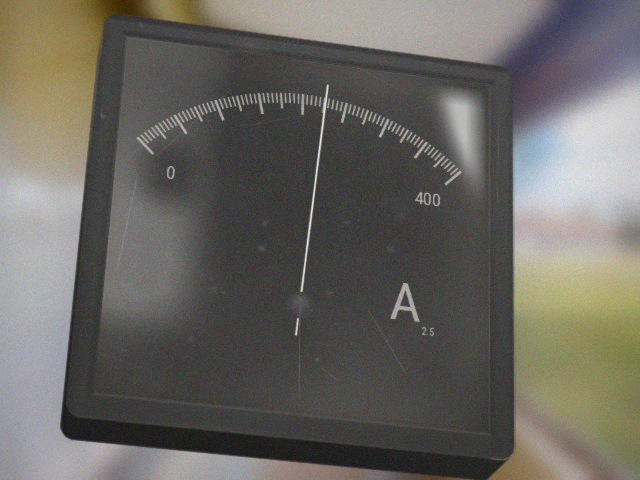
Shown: 225 A
